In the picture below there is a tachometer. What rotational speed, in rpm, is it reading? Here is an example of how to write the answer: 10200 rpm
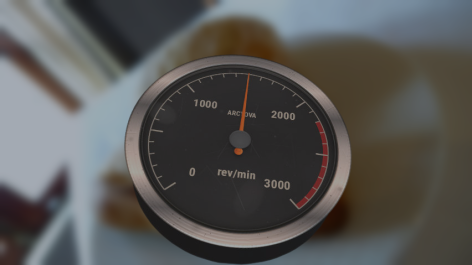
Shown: 1500 rpm
